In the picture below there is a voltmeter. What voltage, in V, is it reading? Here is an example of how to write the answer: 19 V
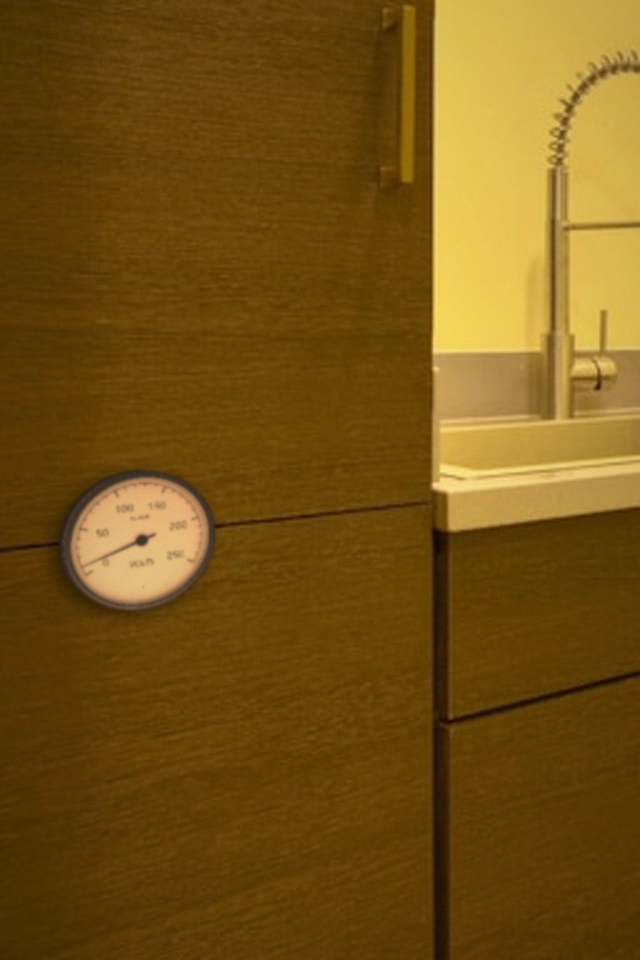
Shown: 10 V
